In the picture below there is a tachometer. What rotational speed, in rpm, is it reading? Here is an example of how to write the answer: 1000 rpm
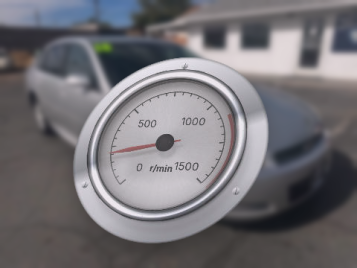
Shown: 200 rpm
